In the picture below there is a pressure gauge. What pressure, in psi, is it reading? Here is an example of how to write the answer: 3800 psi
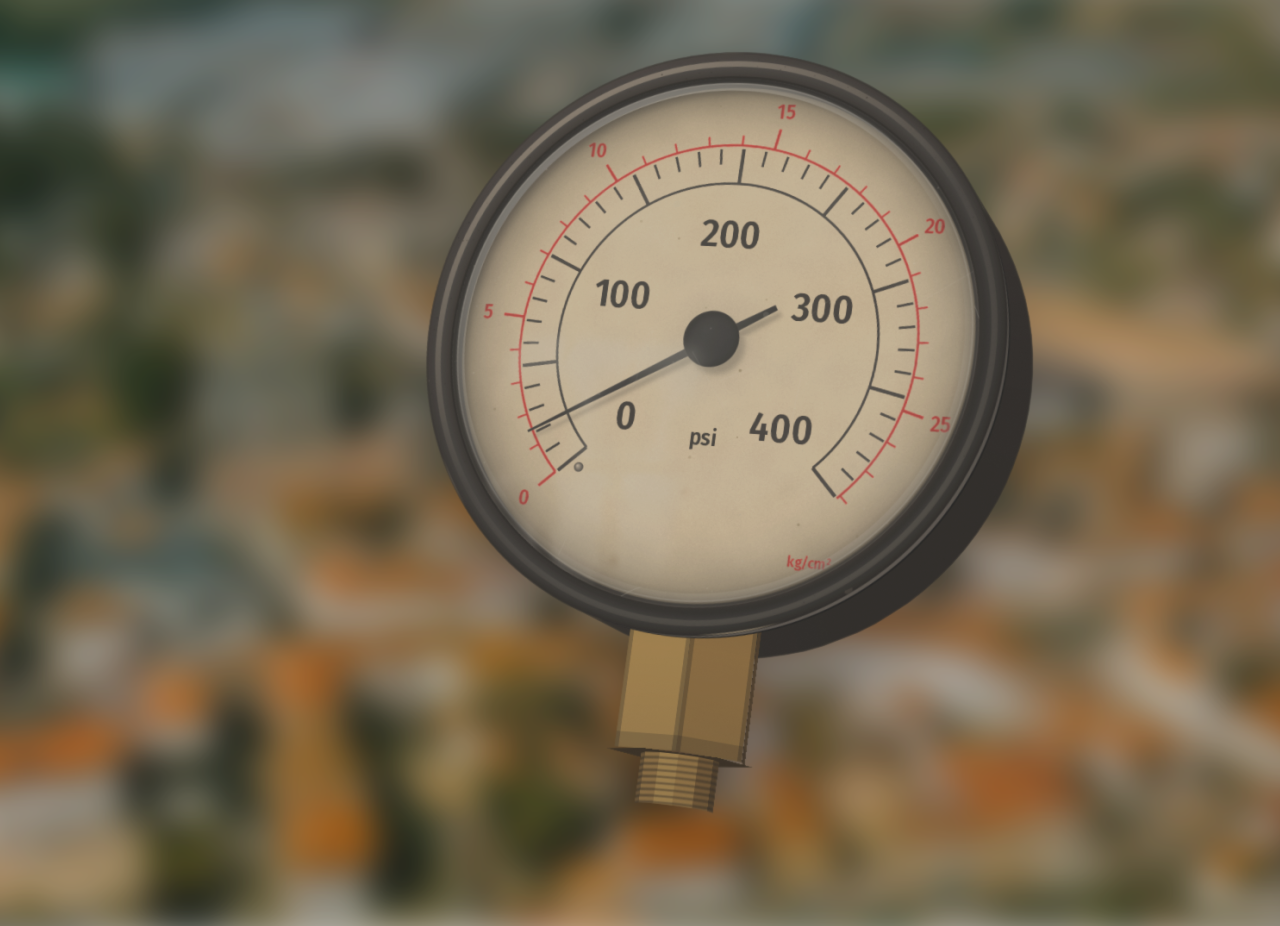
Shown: 20 psi
